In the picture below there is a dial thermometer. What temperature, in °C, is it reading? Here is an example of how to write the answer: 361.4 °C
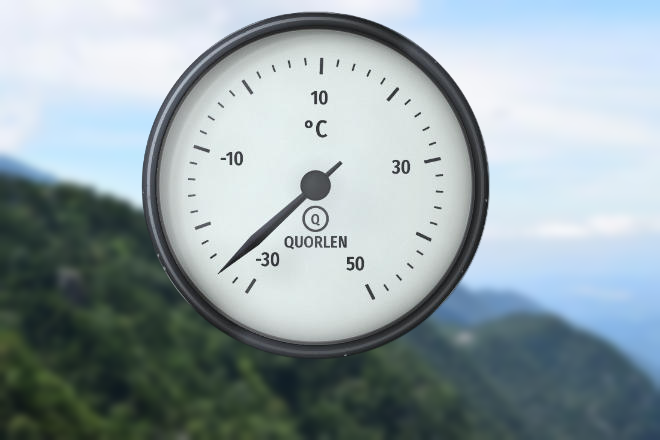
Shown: -26 °C
